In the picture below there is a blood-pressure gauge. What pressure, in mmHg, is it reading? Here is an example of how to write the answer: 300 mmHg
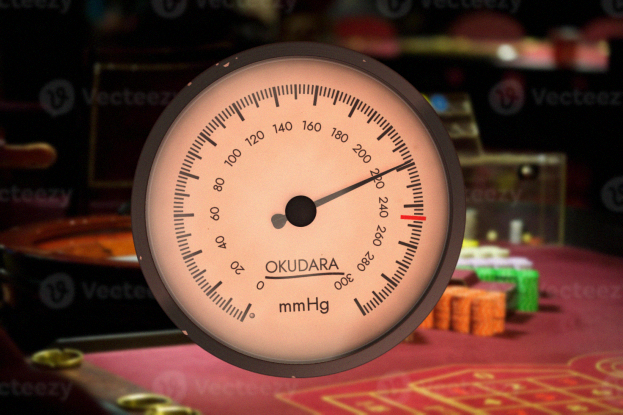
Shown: 218 mmHg
